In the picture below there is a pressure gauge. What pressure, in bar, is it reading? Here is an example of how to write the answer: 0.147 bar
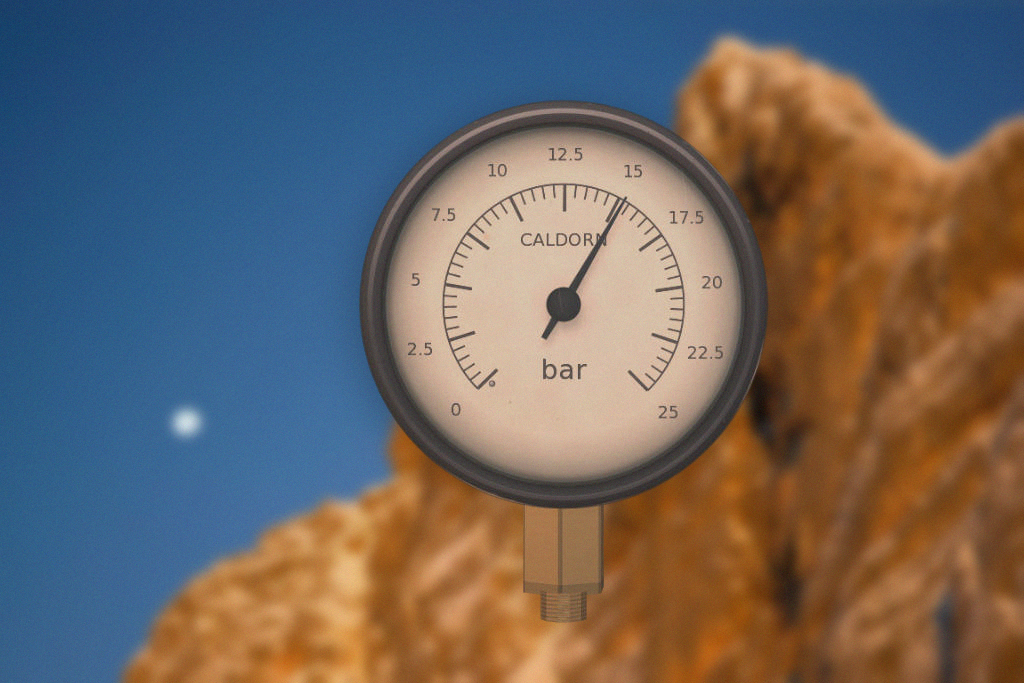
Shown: 15.25 bar
